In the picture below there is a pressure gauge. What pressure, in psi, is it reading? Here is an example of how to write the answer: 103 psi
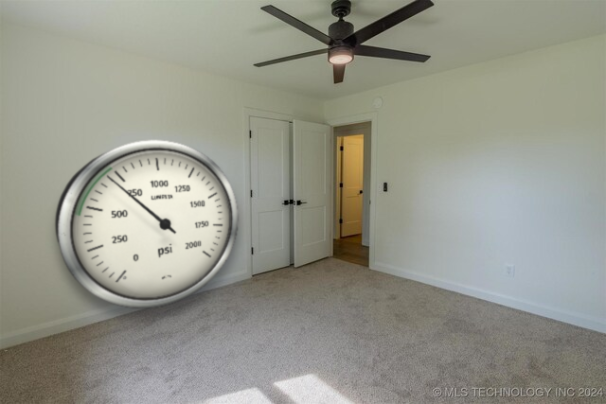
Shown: 700 psi
